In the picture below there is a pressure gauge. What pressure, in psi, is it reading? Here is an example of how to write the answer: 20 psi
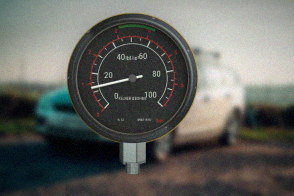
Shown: 12.5 psi
